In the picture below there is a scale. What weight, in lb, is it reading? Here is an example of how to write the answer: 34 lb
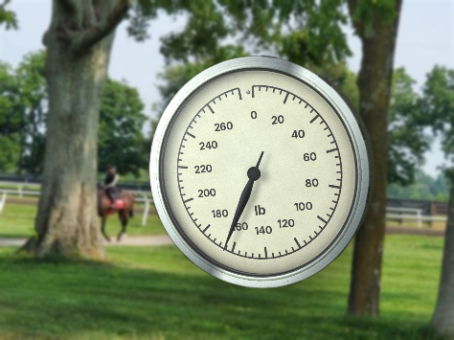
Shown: 164 lb
